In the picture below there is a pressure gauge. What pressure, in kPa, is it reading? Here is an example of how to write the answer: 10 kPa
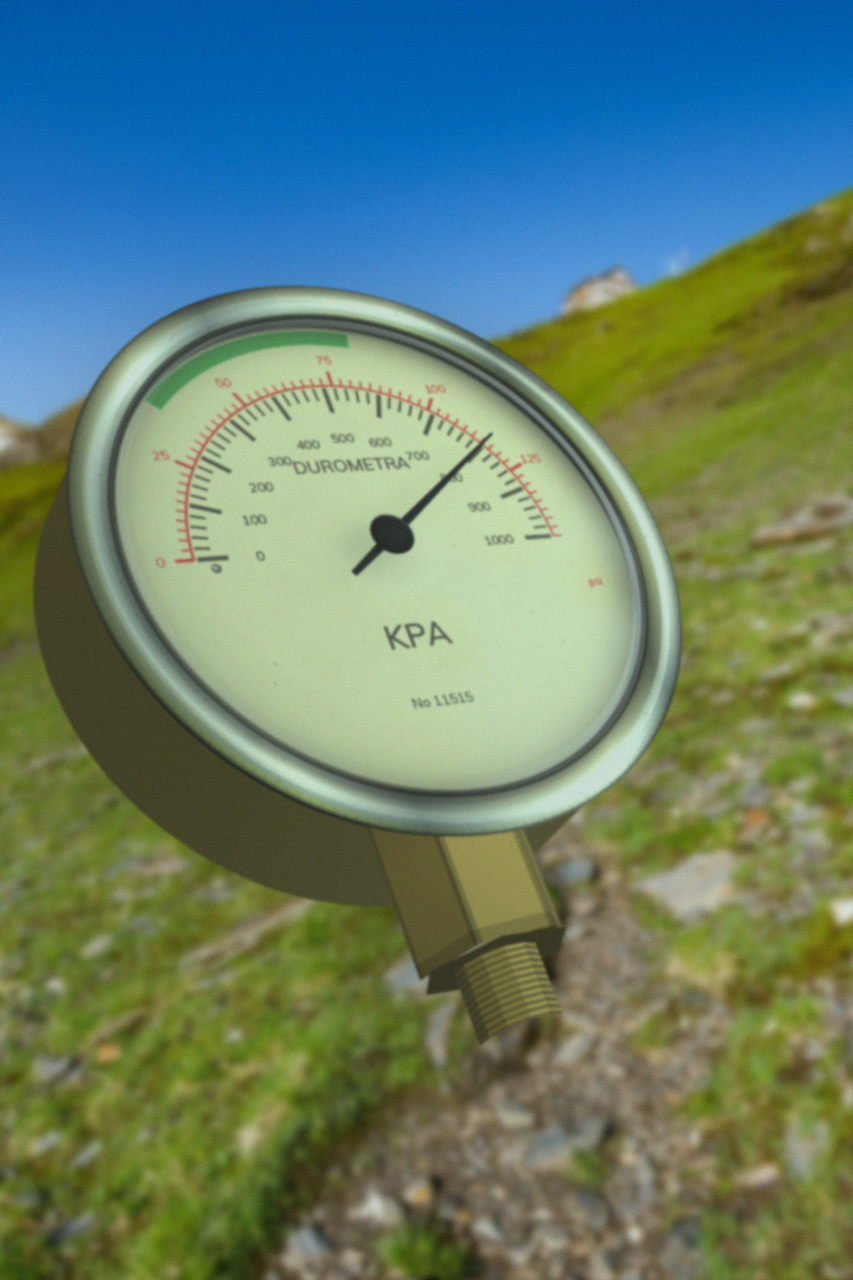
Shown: 800 kPa
